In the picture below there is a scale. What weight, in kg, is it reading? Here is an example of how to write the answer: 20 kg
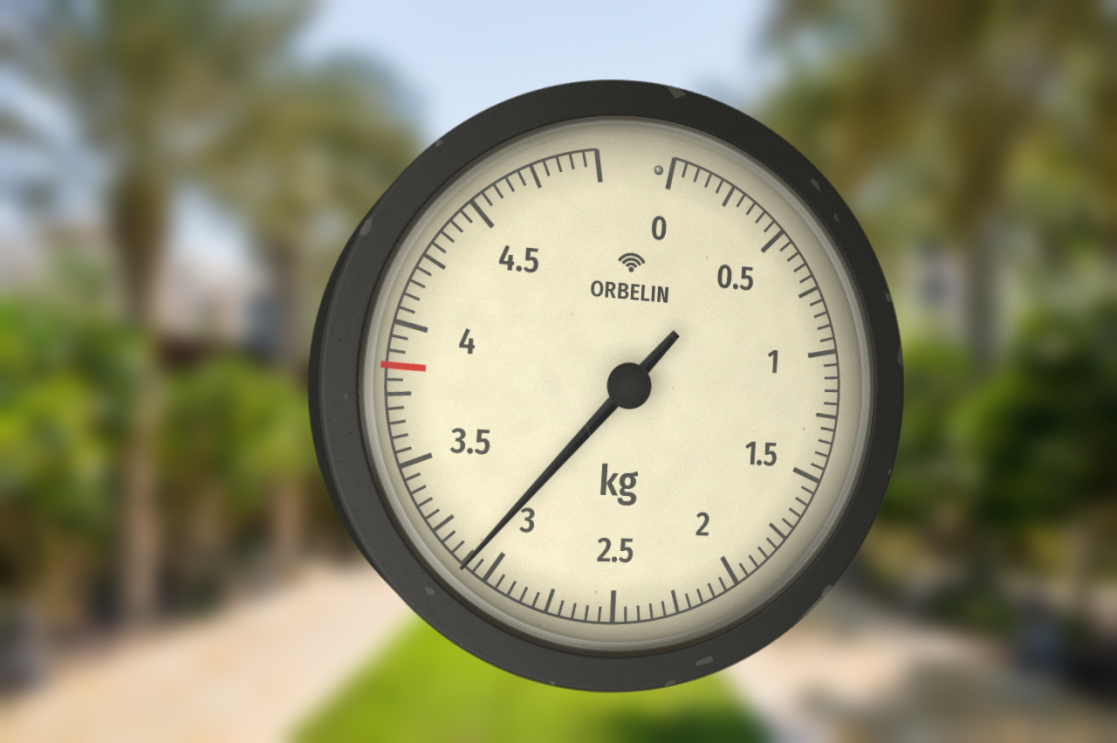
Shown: 3.1 kg
